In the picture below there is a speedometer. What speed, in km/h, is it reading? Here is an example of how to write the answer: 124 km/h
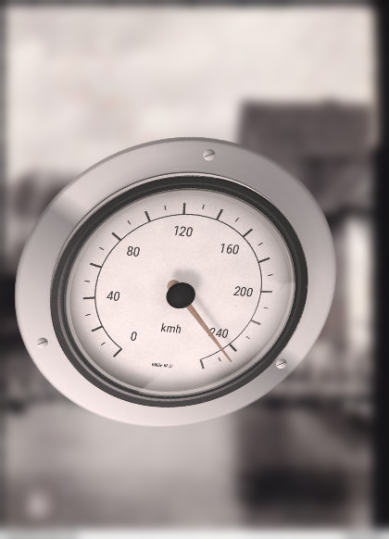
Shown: 245 km/h
